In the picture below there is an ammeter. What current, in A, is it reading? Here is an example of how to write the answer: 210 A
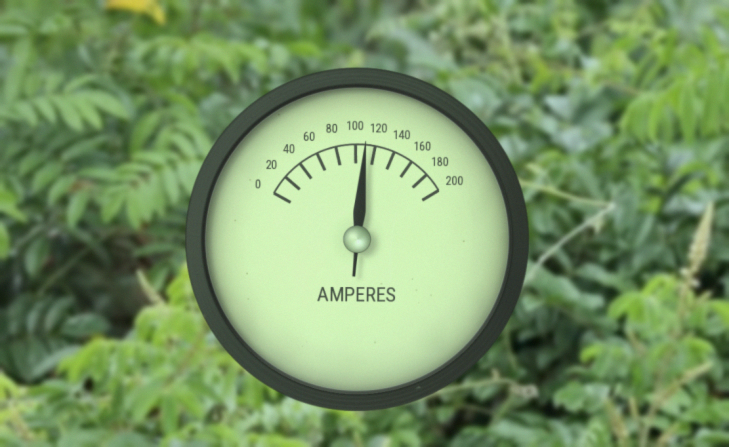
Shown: 110 A
